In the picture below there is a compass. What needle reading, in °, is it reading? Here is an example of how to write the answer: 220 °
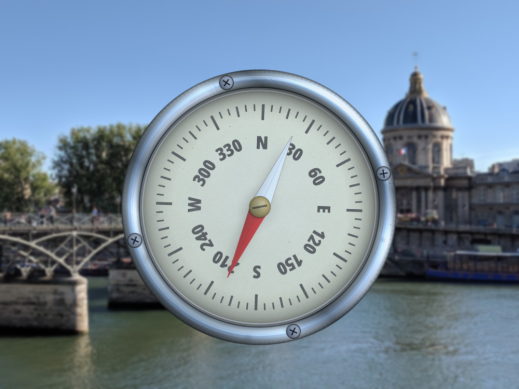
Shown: 202.5 °
